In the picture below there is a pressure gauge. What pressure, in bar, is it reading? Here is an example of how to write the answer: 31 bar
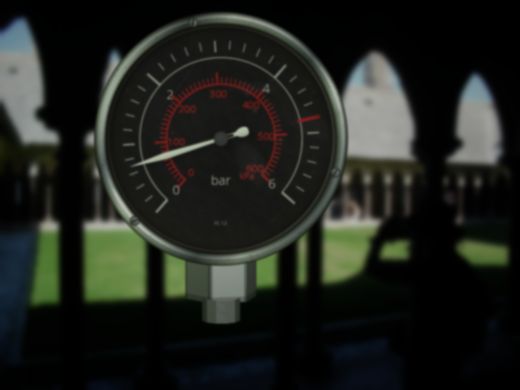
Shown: 0.7 bar
